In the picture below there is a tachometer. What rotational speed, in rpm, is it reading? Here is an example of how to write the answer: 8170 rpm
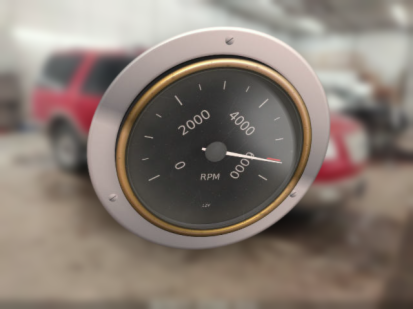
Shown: 5500 rpm
